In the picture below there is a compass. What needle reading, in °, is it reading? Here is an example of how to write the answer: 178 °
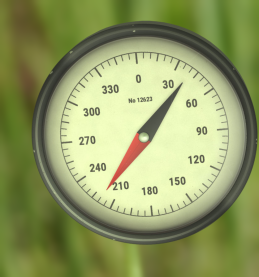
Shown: 220 °
